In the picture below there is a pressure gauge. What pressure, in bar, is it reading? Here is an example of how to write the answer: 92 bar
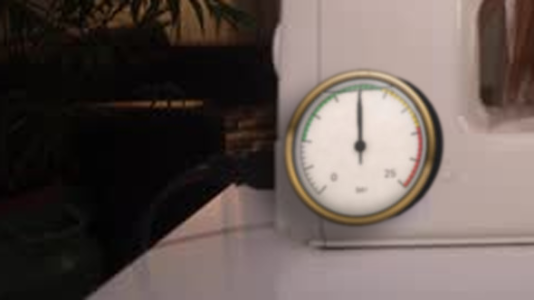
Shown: 12.5 bar
